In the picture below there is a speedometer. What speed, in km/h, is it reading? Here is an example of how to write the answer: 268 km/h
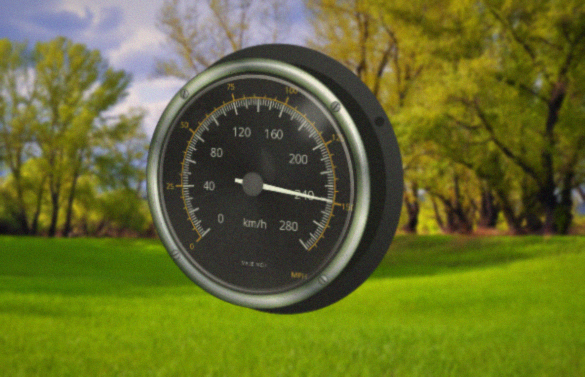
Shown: 240 km/h
